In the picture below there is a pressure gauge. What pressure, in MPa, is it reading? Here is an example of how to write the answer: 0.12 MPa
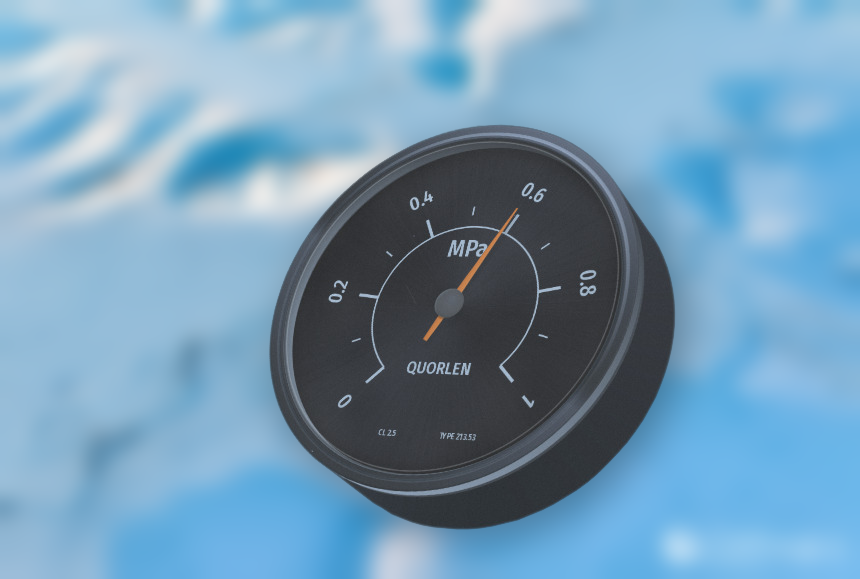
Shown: 0.6 MPa
